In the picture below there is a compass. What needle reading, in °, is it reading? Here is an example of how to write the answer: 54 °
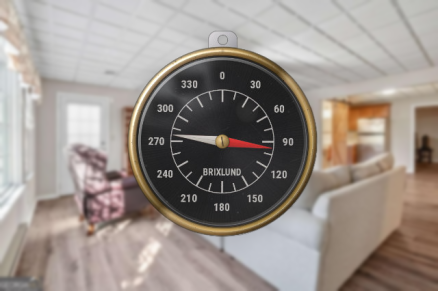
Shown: 97.5 °
